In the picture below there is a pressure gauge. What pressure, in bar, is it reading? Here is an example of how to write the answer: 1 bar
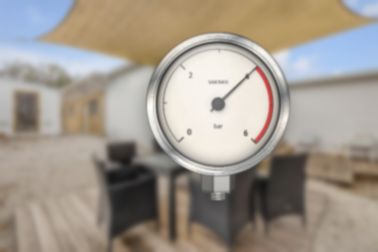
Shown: 4 bar
